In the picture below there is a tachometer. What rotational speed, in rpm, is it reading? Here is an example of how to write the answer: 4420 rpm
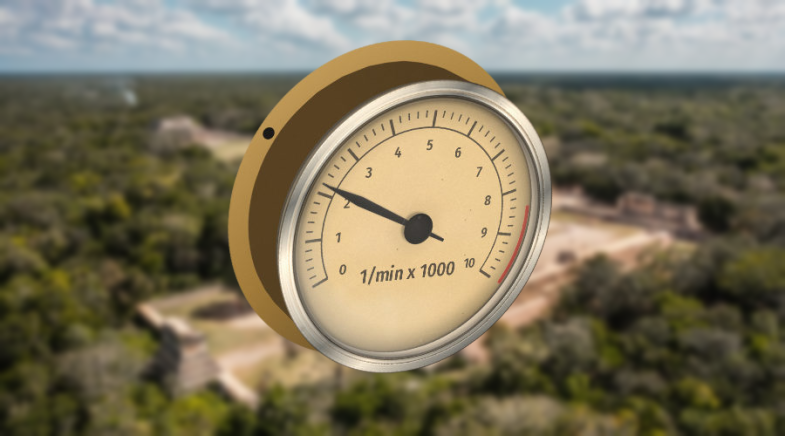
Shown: 2200 rpm
